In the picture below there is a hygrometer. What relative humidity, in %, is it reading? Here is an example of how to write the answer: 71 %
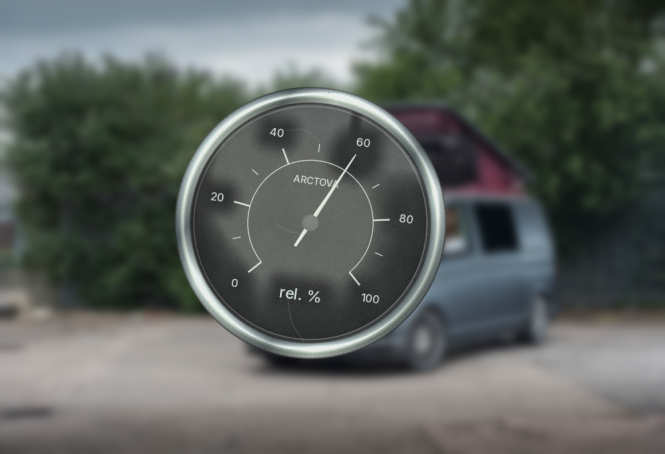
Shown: 60 %
